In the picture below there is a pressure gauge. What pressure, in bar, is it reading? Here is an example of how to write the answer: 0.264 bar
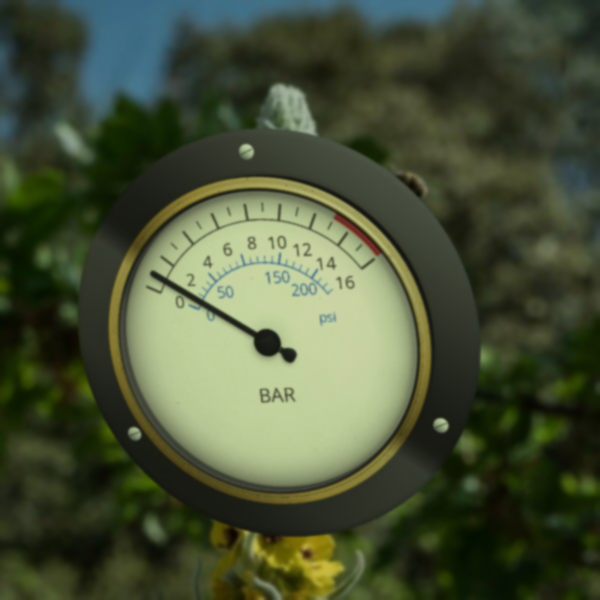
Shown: 1 bar
